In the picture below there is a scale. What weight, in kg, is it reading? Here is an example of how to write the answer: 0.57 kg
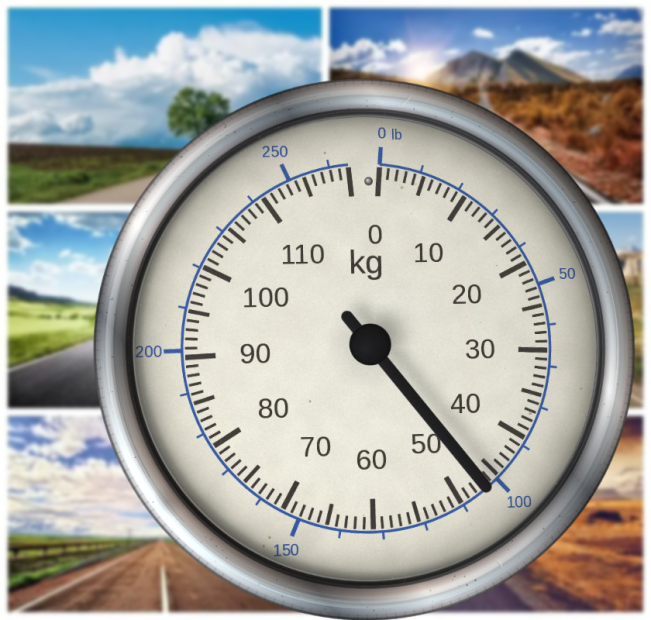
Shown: 47 kg
